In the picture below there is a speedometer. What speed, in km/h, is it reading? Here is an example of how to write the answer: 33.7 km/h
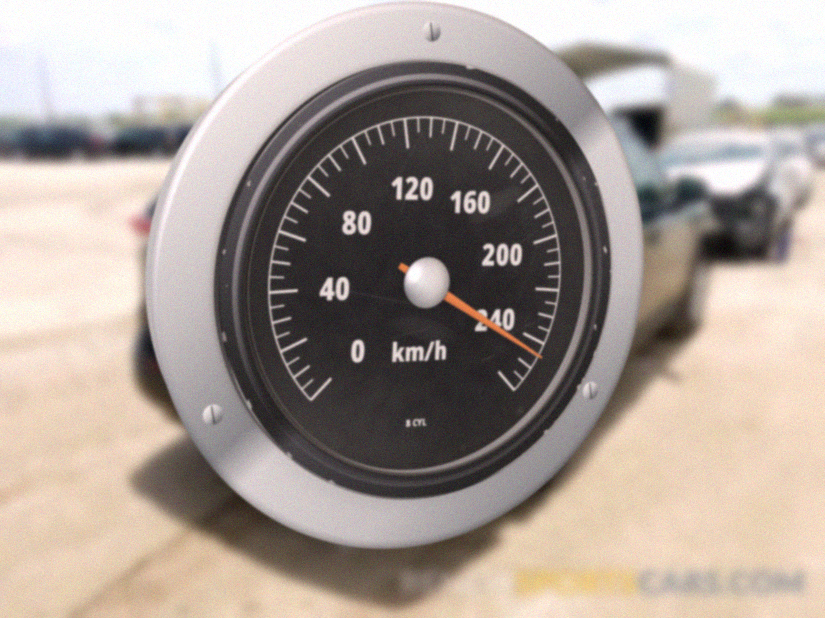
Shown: 245 km/h
